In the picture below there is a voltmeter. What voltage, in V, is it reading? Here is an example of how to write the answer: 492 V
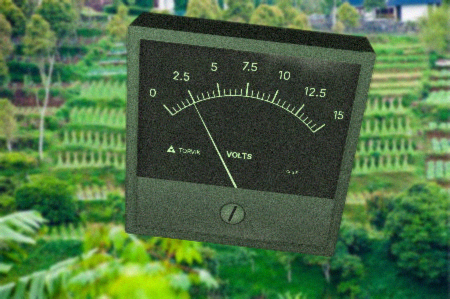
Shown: 2.5 V
